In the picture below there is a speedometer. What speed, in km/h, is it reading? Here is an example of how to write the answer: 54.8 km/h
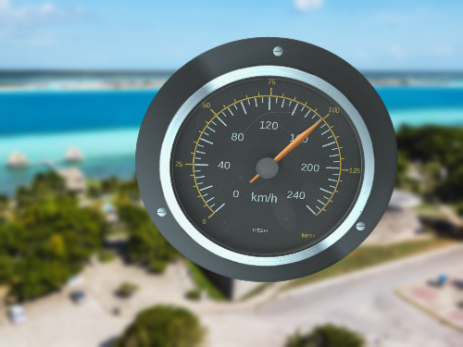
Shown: 160 km/h
